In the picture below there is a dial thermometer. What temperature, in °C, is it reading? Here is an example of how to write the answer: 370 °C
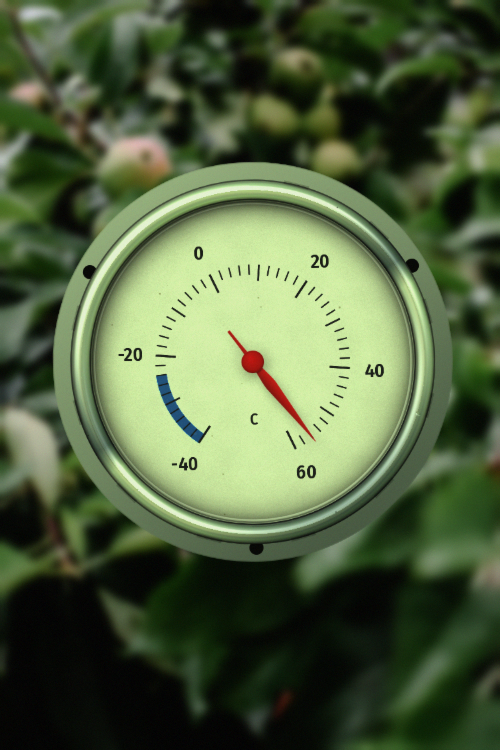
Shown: 56 °C
